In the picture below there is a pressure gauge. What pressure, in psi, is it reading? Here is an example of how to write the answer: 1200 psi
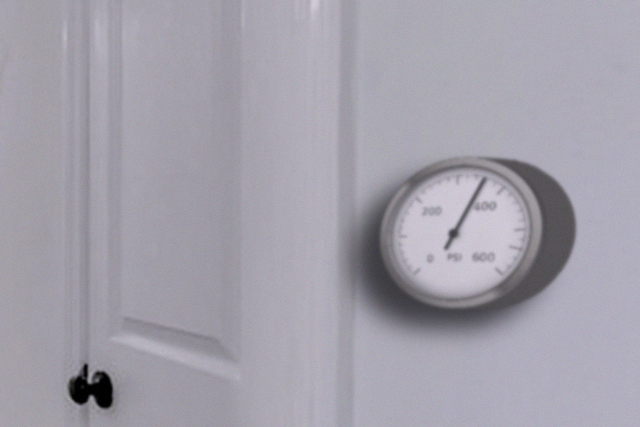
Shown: 360 psi
